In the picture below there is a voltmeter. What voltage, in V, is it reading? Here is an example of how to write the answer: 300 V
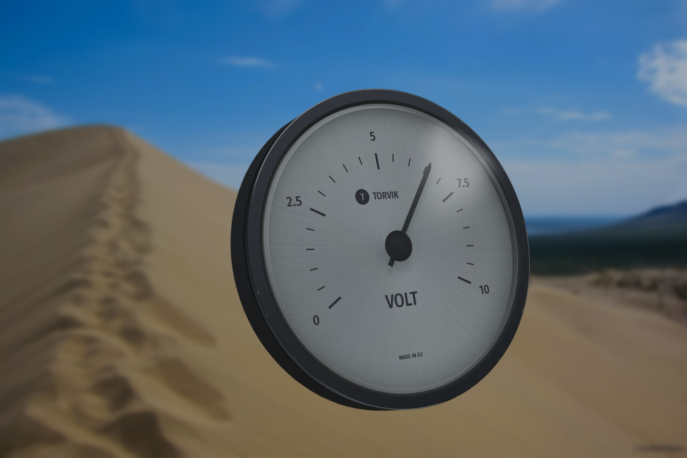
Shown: 6.5 V
